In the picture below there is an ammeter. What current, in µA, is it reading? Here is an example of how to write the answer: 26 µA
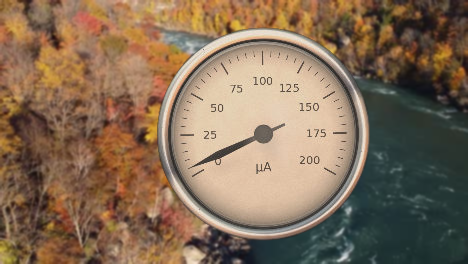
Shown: 5 µA
